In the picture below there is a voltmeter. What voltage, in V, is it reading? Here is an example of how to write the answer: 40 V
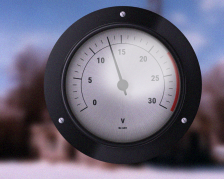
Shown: 13 V
